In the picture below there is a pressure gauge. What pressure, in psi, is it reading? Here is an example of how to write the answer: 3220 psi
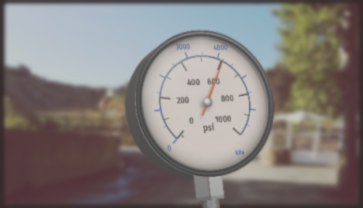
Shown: 600 psi
